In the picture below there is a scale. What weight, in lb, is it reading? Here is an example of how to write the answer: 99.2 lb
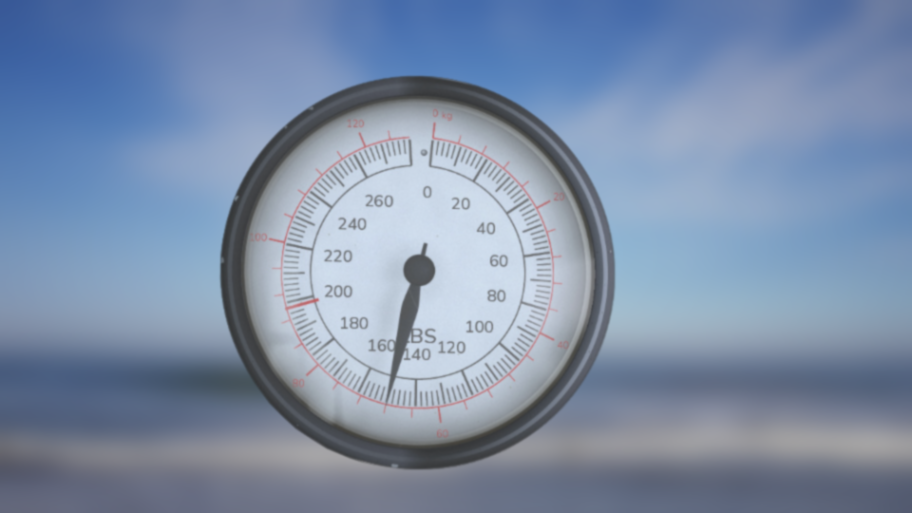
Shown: 150 lb
